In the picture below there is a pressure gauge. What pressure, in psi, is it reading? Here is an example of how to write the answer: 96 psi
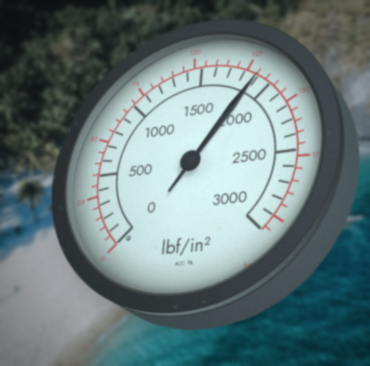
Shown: 1900 psi
